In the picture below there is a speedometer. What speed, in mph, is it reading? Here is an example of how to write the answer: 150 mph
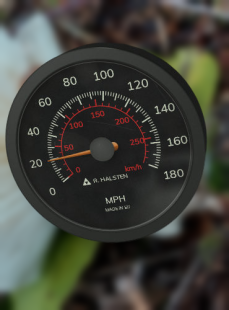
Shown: 20 mph
